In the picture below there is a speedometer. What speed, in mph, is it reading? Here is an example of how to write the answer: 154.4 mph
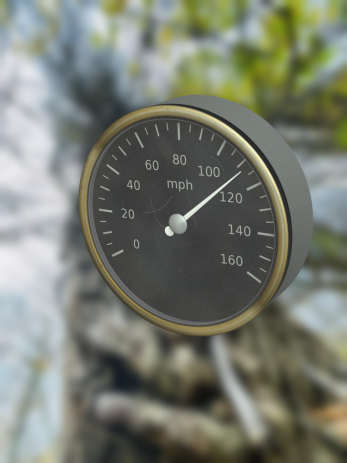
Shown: 112.5 mph
